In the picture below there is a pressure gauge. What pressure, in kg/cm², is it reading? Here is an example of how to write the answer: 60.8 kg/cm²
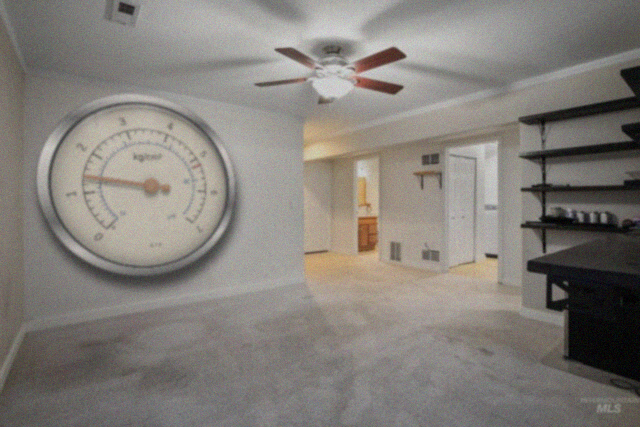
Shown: 1.4 kg/cm²
